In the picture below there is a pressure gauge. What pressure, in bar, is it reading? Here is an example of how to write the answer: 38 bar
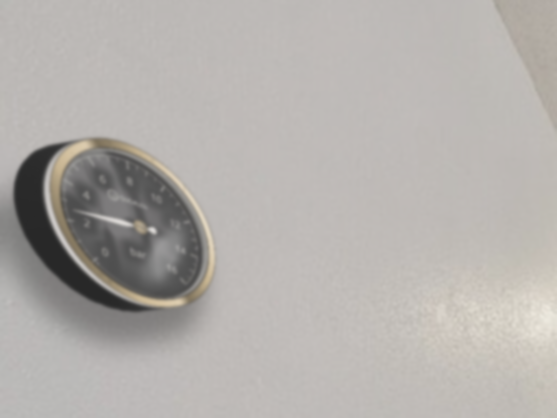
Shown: 2.5 bar
